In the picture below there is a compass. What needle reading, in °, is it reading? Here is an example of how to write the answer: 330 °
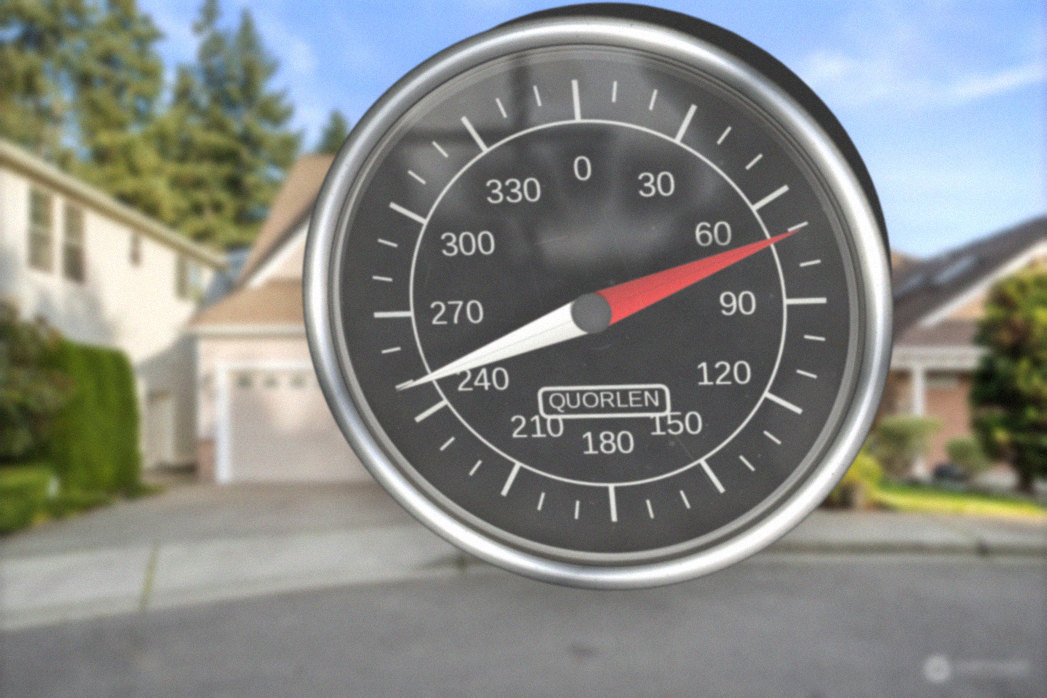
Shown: 70 °
